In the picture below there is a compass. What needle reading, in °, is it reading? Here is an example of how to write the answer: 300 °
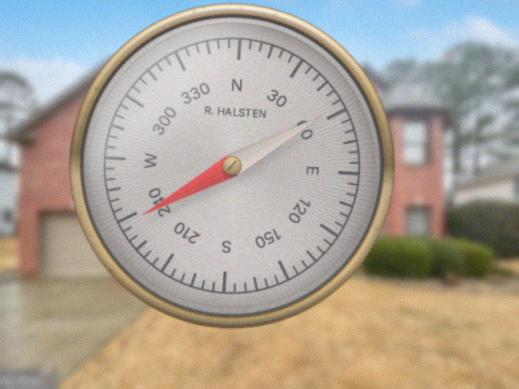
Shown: 237.5 °
